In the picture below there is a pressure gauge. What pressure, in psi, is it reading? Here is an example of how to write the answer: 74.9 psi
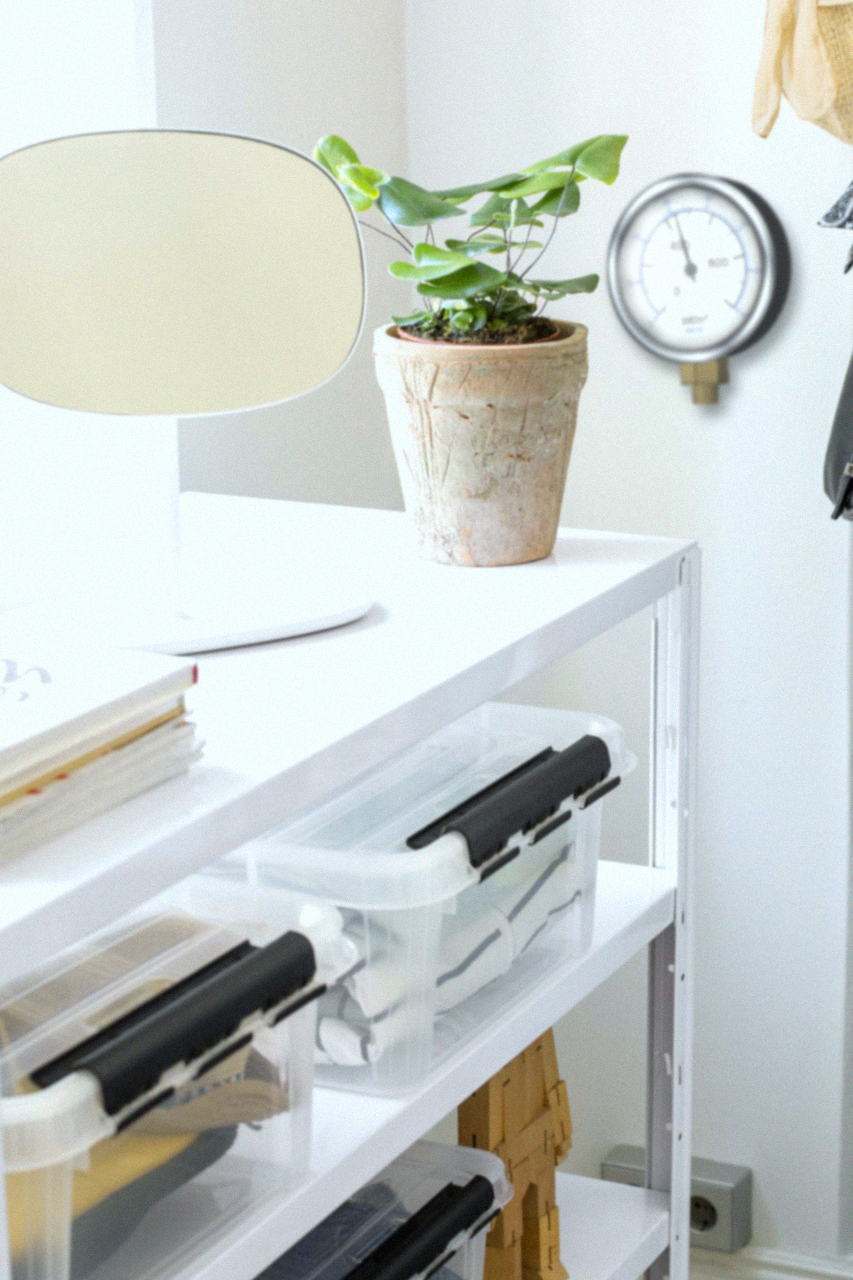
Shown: 450 psi
